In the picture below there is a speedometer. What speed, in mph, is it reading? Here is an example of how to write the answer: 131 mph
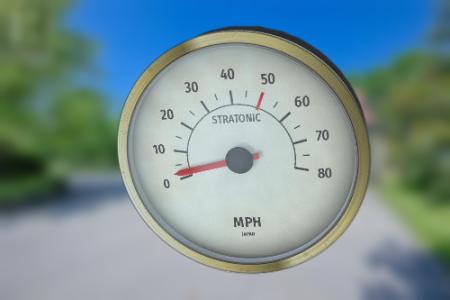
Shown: 2.5 mph
